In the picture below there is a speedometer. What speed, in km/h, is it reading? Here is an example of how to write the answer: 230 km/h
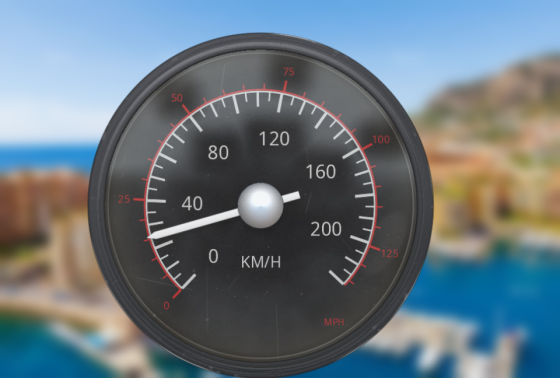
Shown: 25 km/h
